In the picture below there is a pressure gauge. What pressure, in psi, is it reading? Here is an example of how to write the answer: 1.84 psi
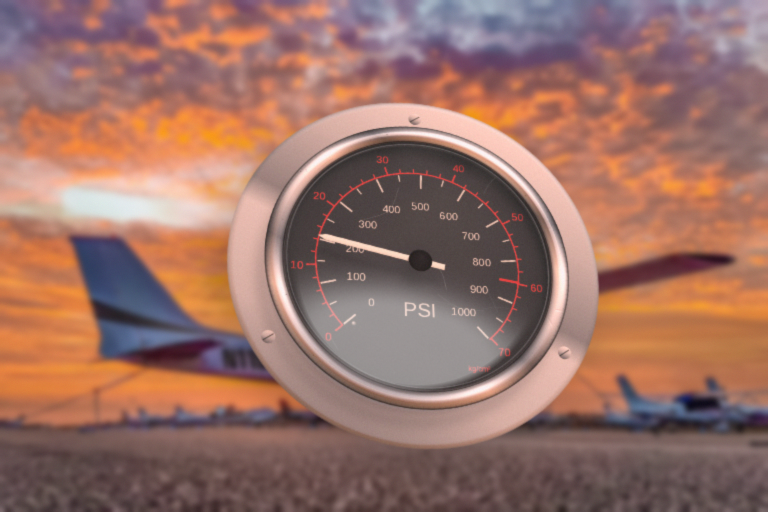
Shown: 200 psi
